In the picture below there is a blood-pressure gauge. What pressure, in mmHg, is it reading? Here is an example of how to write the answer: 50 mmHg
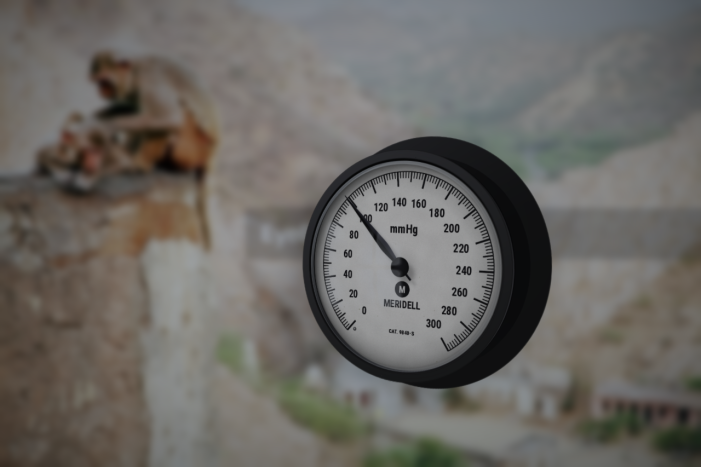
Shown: 100 mmHg
